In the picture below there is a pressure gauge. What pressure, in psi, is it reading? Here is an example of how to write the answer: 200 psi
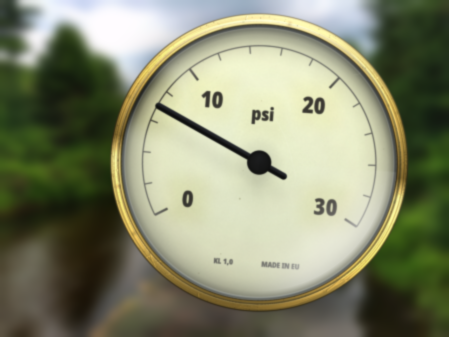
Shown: 7 psi
